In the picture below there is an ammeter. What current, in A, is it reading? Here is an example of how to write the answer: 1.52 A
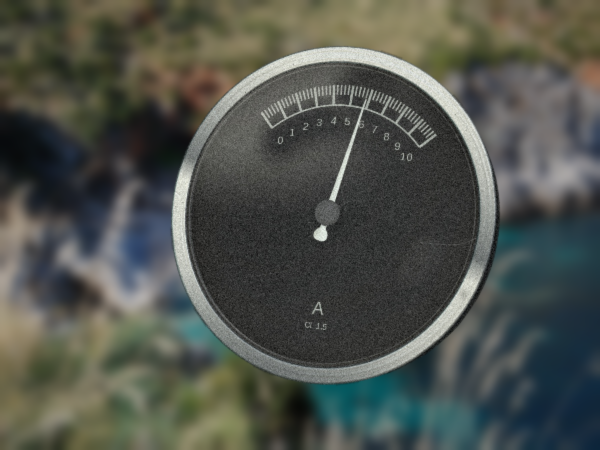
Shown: 6 A
